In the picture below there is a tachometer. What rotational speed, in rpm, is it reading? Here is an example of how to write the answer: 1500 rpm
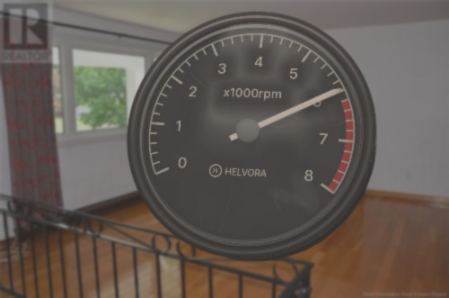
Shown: 6000 rpm
